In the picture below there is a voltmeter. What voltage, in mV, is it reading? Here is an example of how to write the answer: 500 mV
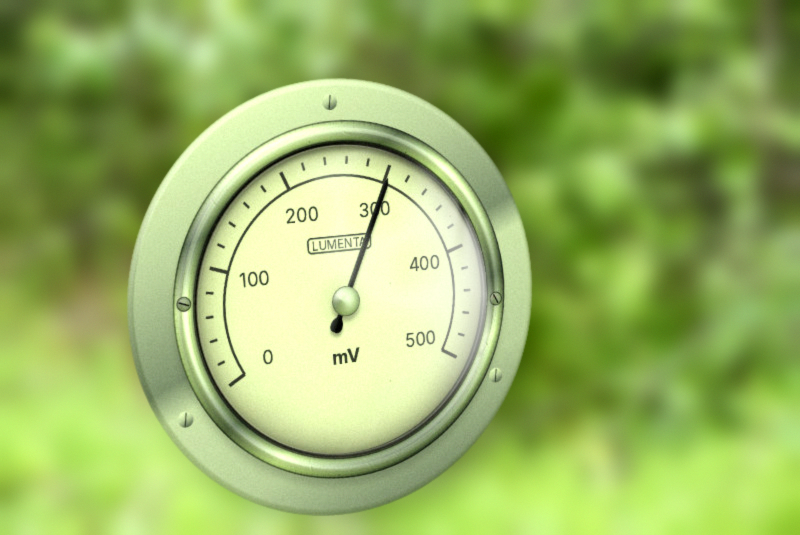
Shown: 300 mV
